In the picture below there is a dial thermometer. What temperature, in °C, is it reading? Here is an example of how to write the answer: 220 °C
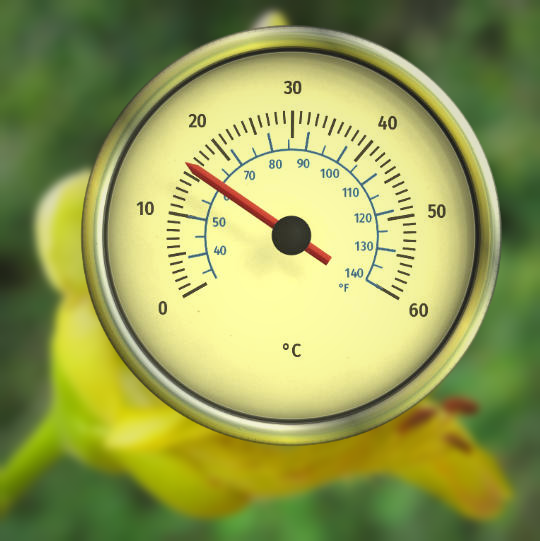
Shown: 16 °C
